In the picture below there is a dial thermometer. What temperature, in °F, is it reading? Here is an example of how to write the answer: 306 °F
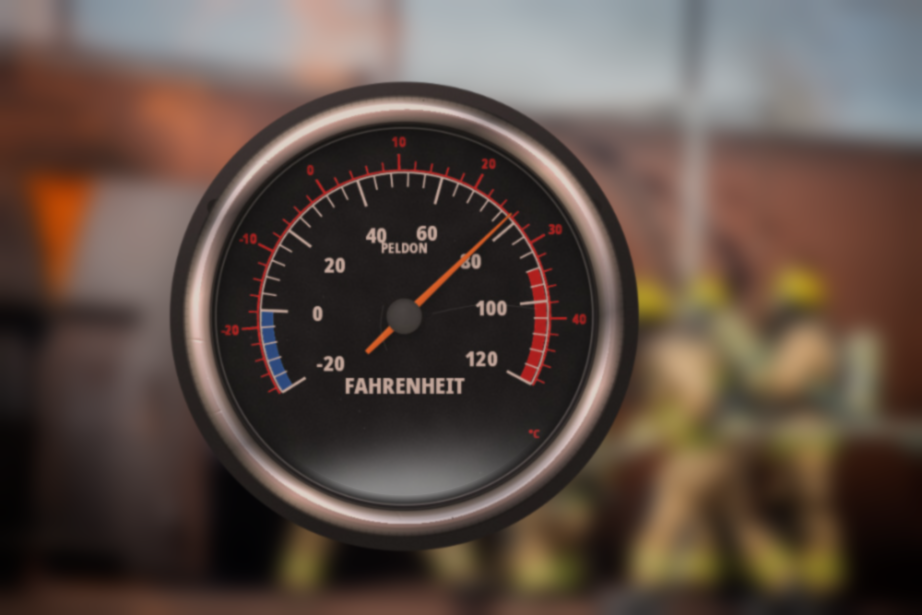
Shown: 78 °F
